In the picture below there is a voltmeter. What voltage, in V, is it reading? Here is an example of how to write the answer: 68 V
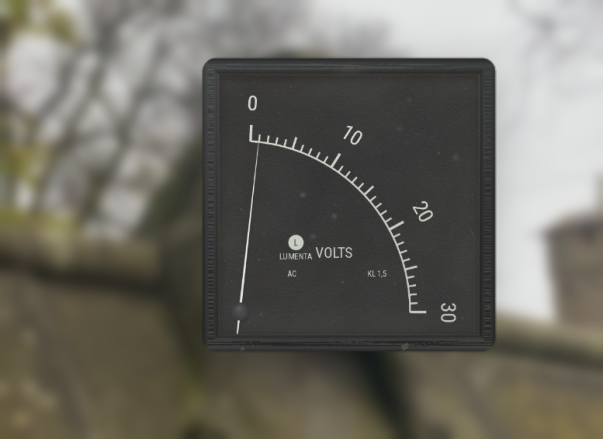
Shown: 1 V
